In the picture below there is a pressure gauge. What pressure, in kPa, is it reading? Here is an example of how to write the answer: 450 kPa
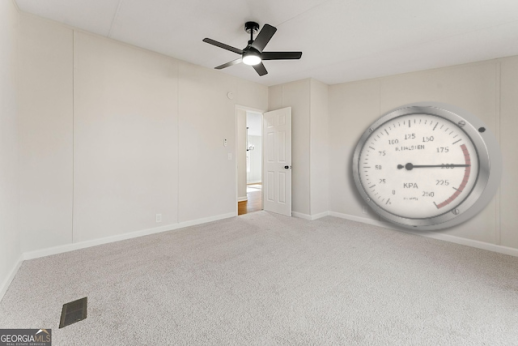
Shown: 200 kPa
